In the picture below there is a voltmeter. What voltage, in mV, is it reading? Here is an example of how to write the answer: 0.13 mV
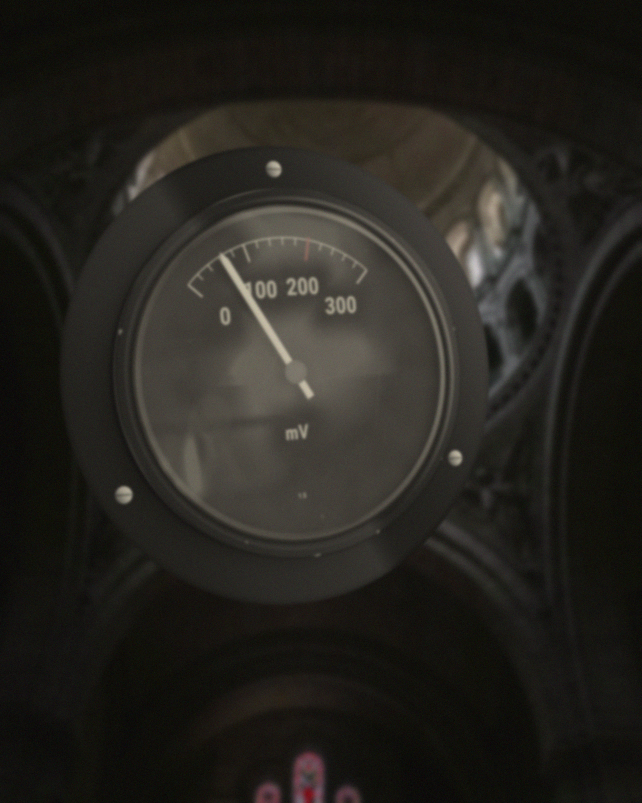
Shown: 60 mV
